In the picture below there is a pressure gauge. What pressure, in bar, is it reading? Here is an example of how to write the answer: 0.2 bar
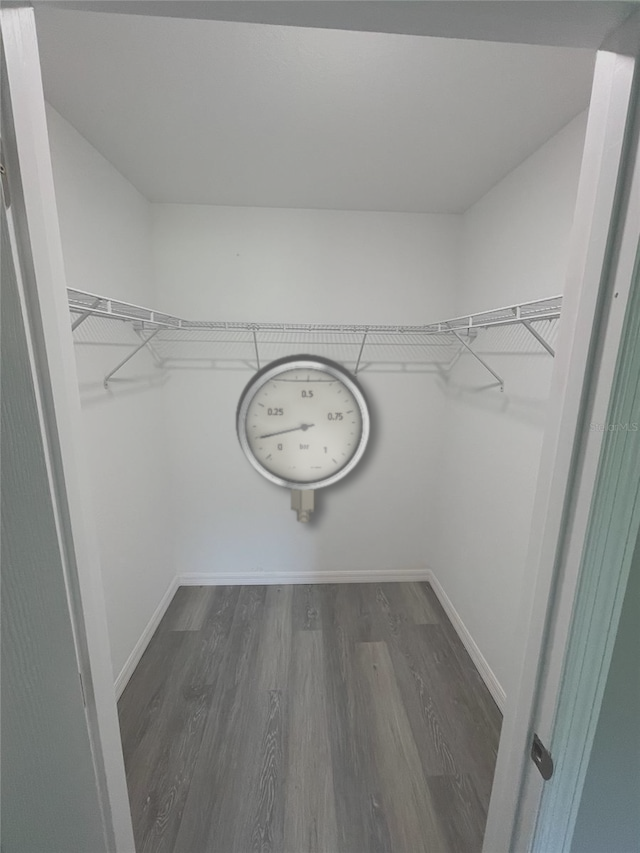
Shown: 0.1 bar
